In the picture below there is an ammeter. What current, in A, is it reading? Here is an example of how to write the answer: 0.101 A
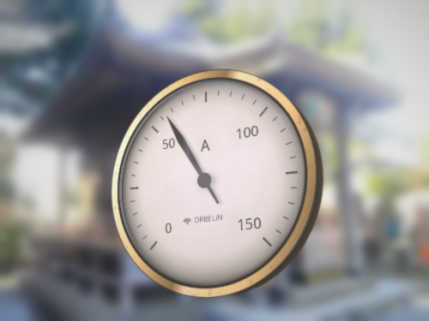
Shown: 57.5 A
